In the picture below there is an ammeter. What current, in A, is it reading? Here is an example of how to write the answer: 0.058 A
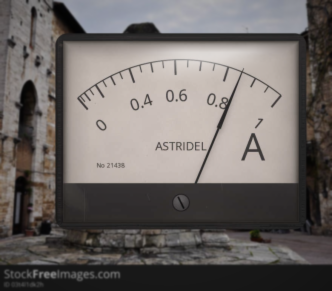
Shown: 0.85 A
